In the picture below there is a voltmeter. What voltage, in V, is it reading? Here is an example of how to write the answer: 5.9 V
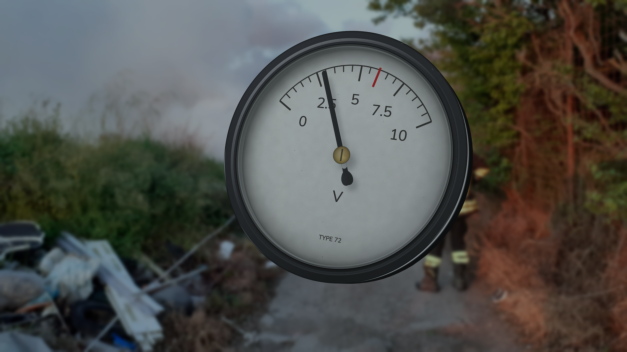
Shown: 3 V
